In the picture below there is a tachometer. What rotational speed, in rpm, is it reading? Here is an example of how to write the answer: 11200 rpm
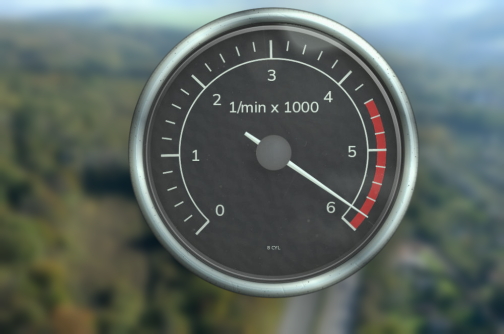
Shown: 5800 rpm
